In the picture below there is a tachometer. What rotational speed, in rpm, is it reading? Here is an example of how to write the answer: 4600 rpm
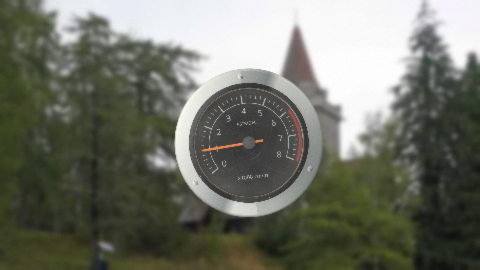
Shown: 1000 rpm
